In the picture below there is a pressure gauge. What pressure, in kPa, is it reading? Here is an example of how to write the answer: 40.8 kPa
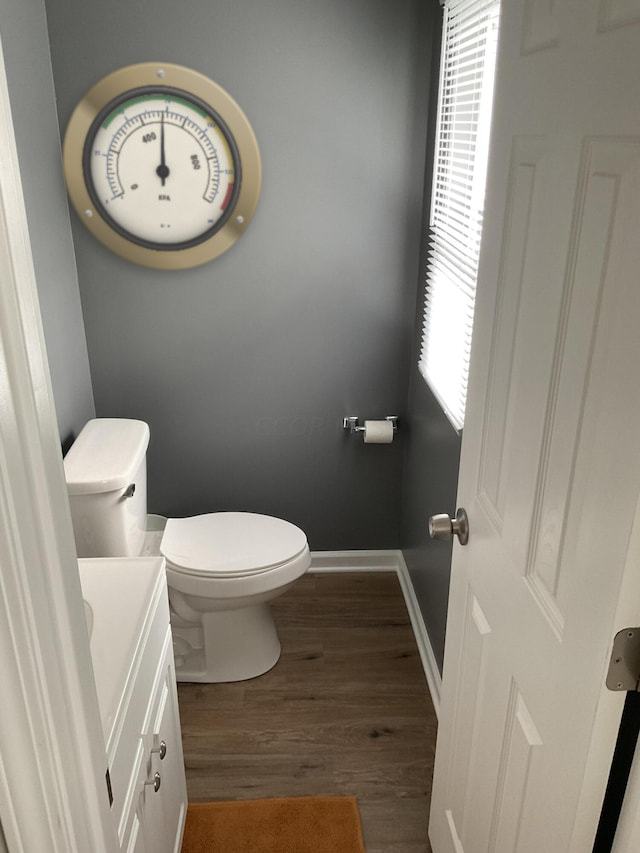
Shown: 500 kPa
